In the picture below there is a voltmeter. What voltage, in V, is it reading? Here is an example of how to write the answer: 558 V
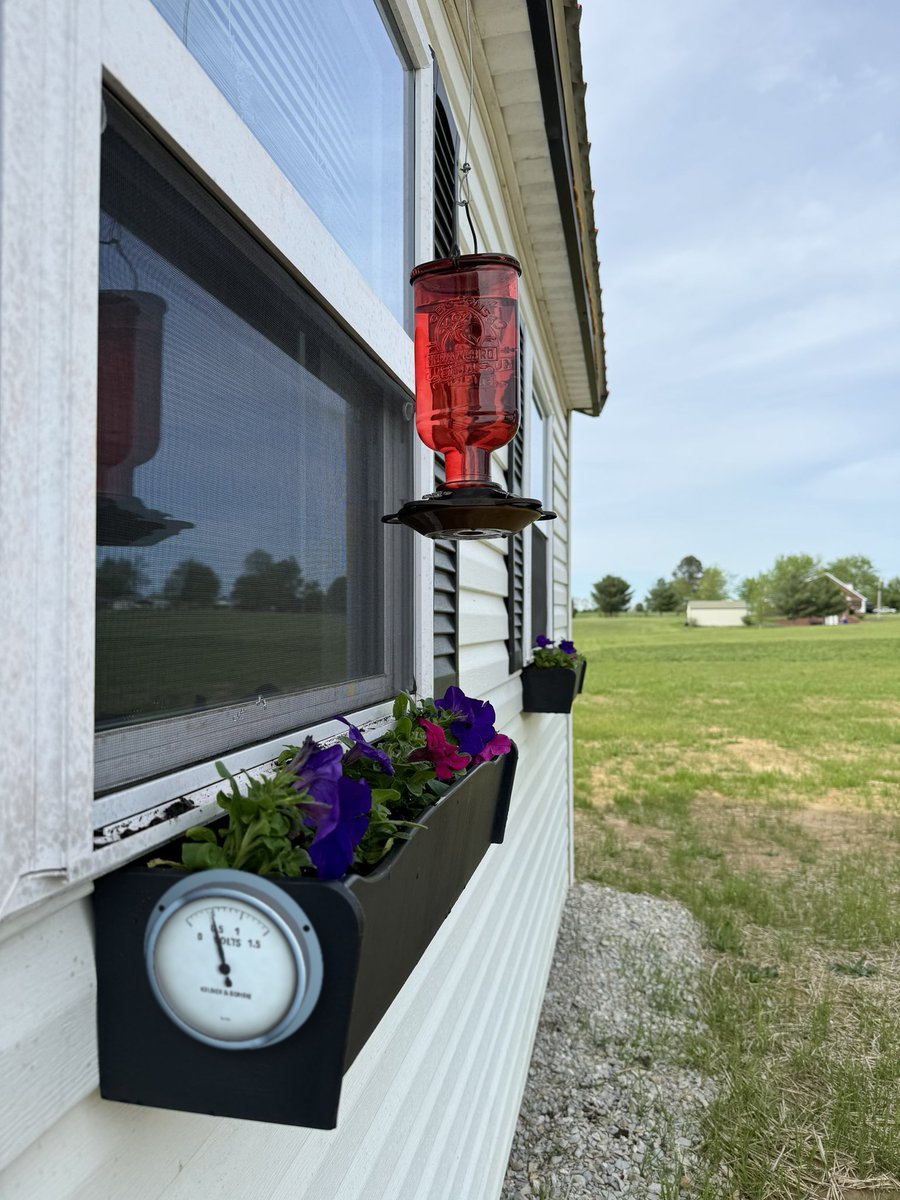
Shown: 0.5 V
